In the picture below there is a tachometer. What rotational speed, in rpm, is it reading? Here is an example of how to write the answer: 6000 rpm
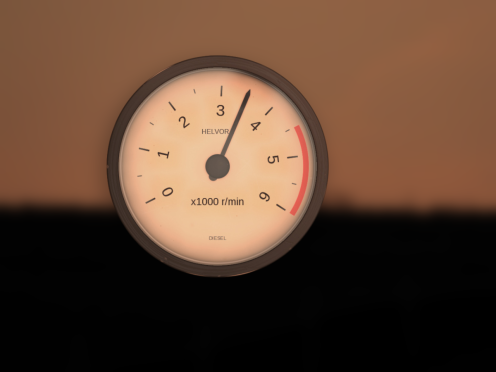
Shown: 3500 rpm
